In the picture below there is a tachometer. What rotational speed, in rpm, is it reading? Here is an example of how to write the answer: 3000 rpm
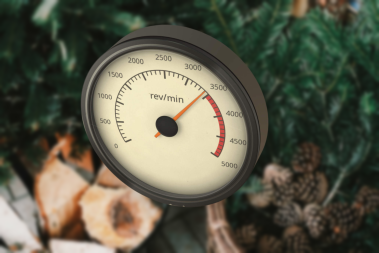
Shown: 3400 rpm
